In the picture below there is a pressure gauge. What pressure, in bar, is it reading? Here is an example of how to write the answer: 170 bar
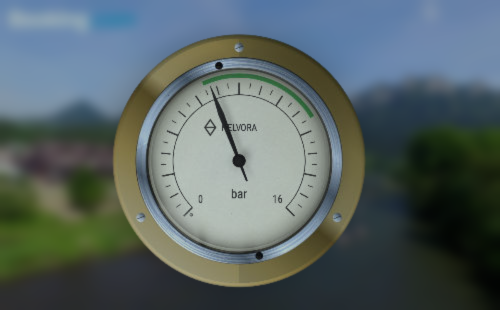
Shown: 6.75 bar
